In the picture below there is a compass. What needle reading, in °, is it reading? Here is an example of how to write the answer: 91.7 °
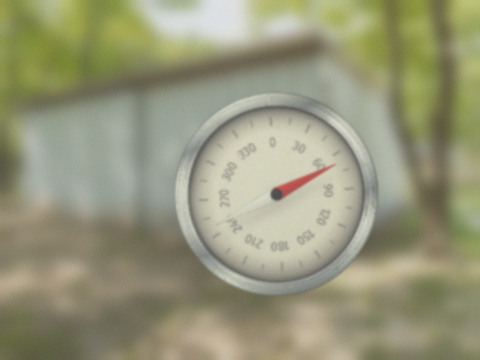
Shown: 67.5 °
